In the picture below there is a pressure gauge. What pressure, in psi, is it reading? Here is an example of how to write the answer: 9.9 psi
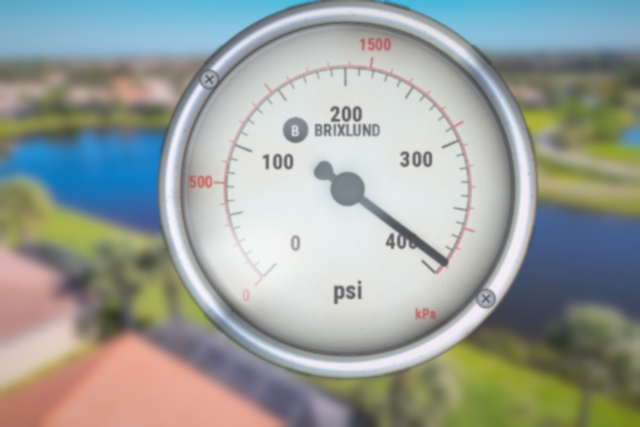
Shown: 390 psi
